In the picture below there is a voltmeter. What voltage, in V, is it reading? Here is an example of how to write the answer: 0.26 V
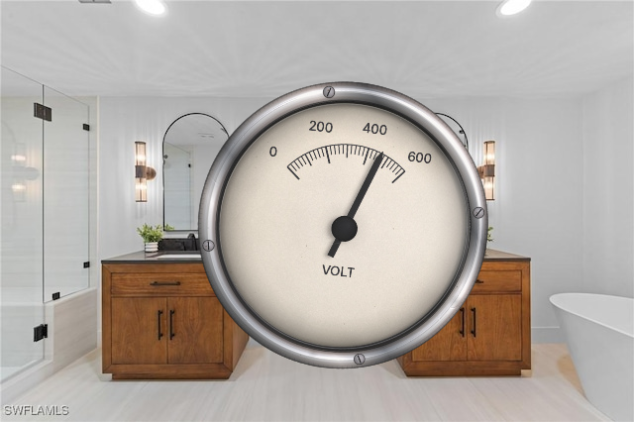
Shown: 460 V
